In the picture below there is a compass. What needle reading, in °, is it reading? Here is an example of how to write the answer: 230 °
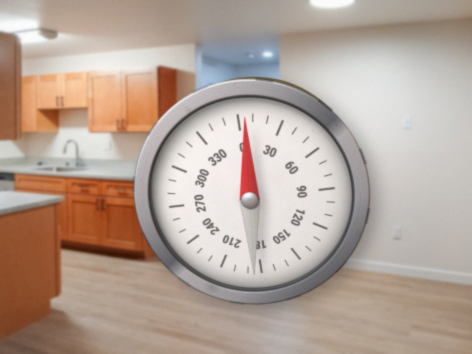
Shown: 5 °
